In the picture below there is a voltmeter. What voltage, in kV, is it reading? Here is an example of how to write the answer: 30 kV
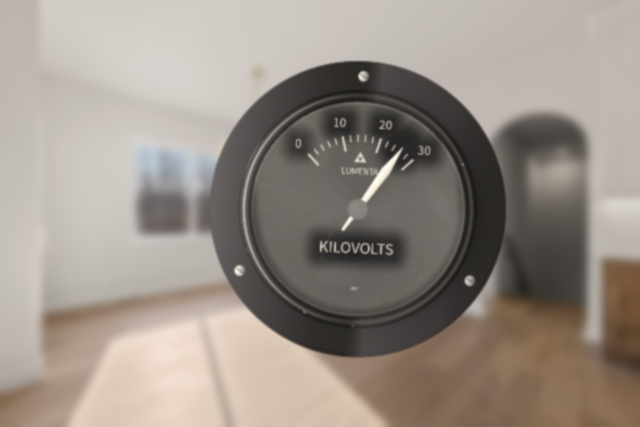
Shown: 26 kV
